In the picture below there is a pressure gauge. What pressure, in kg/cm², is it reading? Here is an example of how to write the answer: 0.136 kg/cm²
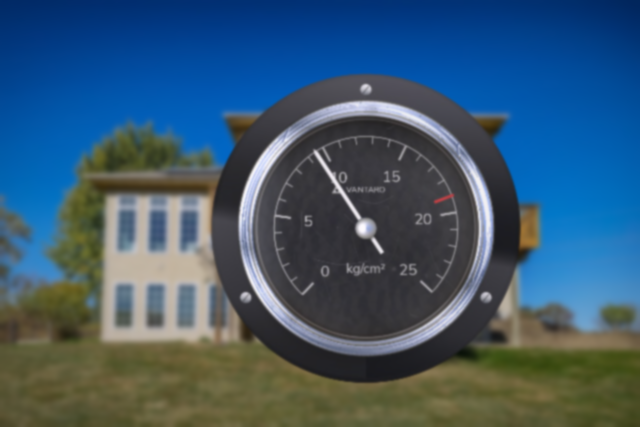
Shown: 9.5 kg/cm²
